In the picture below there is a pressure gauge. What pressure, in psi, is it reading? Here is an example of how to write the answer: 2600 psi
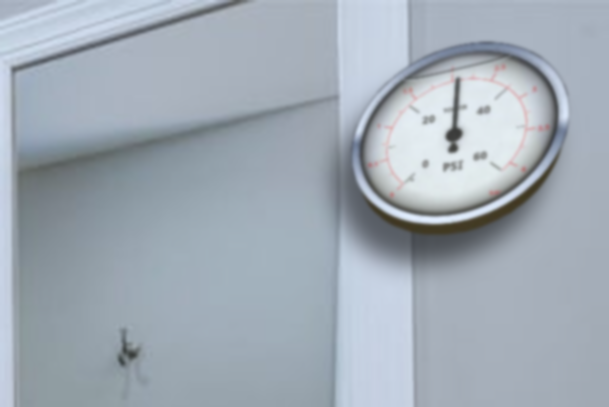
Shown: 30 psi
